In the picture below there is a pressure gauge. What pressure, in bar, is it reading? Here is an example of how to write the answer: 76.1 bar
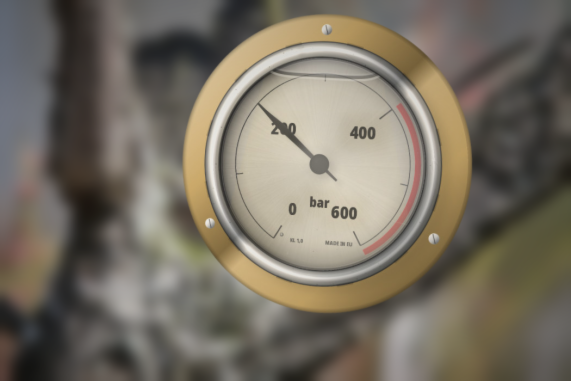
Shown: 200 bar
